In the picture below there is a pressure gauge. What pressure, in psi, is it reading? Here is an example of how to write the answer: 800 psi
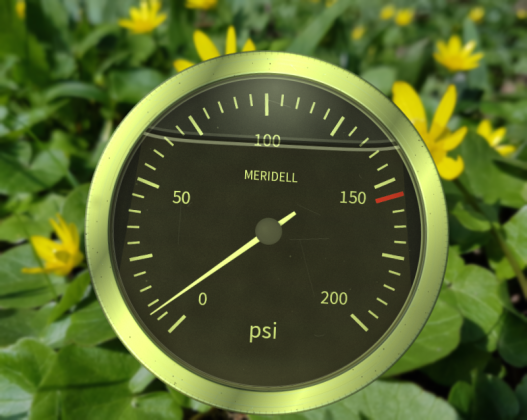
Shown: 7.5 psi
